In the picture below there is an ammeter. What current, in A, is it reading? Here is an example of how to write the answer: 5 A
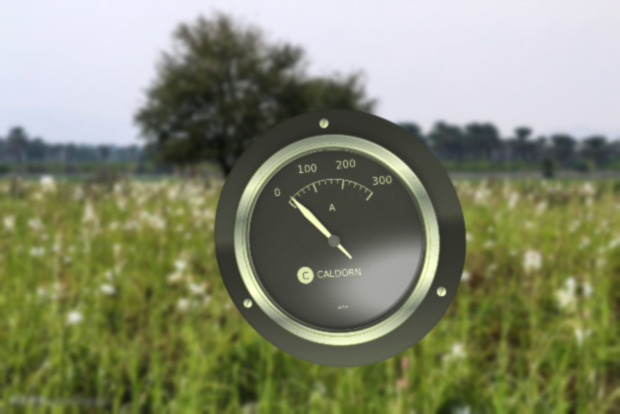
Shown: 20 A
